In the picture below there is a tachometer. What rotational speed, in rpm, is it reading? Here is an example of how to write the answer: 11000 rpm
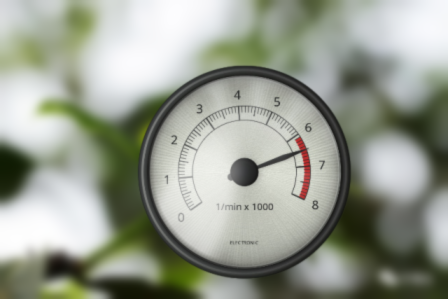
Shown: 6500 rpm
